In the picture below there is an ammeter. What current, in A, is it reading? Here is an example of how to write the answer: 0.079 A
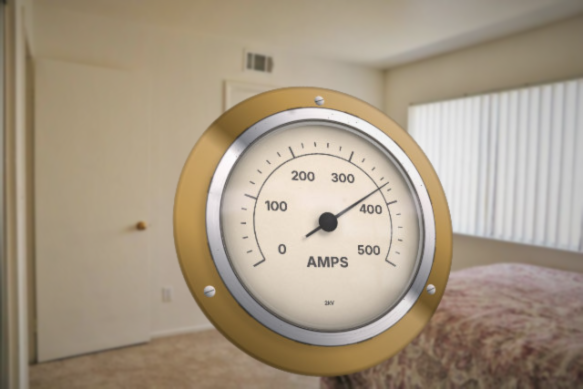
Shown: 370 A
